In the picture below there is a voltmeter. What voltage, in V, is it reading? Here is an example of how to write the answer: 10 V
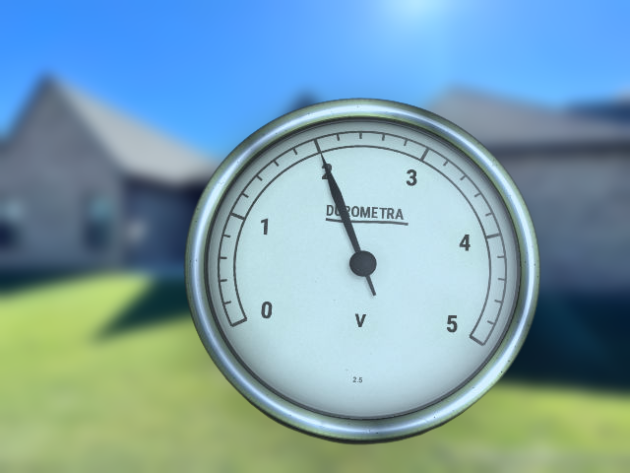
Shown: 2 V
